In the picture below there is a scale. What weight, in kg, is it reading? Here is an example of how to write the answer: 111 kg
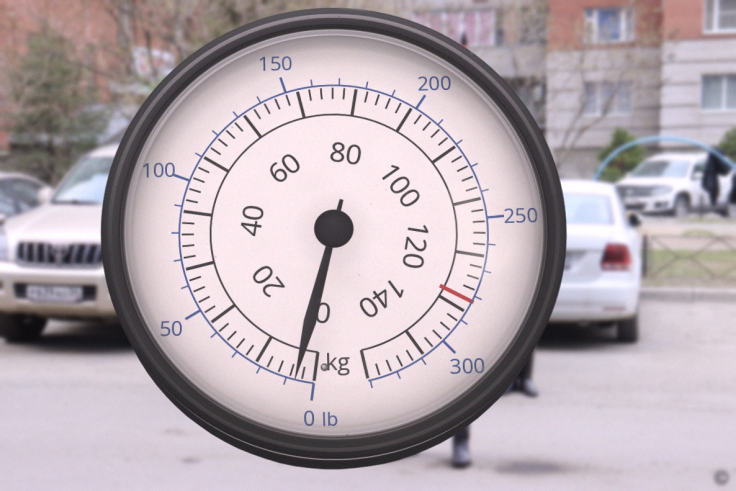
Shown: 3 kg
